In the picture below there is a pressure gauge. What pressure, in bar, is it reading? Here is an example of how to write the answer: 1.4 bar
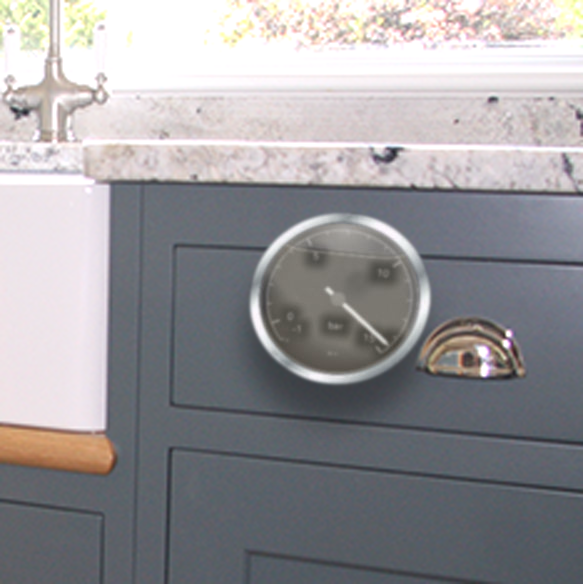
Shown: 14.5 bar
